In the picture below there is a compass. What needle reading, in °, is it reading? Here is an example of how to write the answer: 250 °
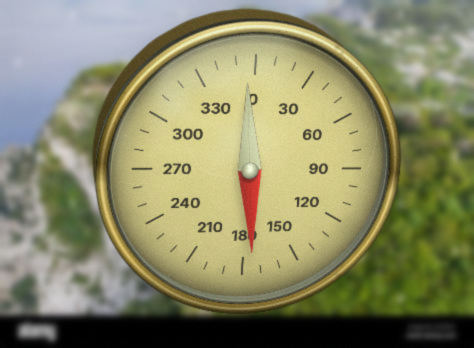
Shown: 175 °
